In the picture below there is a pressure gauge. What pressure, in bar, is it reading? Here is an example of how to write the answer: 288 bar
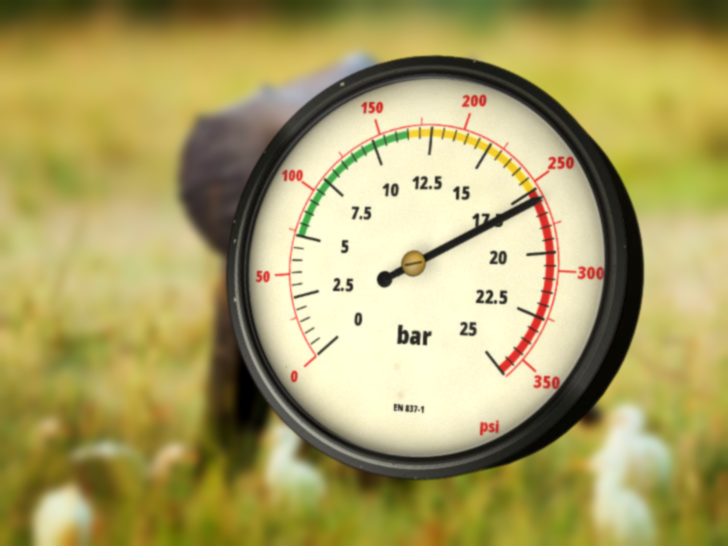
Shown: 18 bar
